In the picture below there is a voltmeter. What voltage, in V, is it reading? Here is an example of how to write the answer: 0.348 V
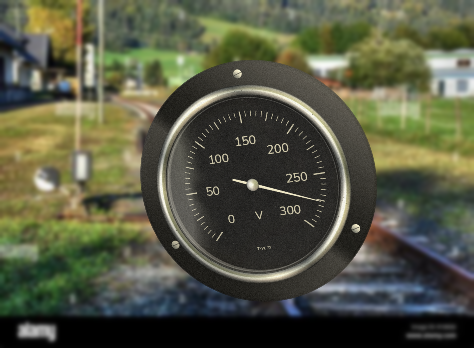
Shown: 275 V
